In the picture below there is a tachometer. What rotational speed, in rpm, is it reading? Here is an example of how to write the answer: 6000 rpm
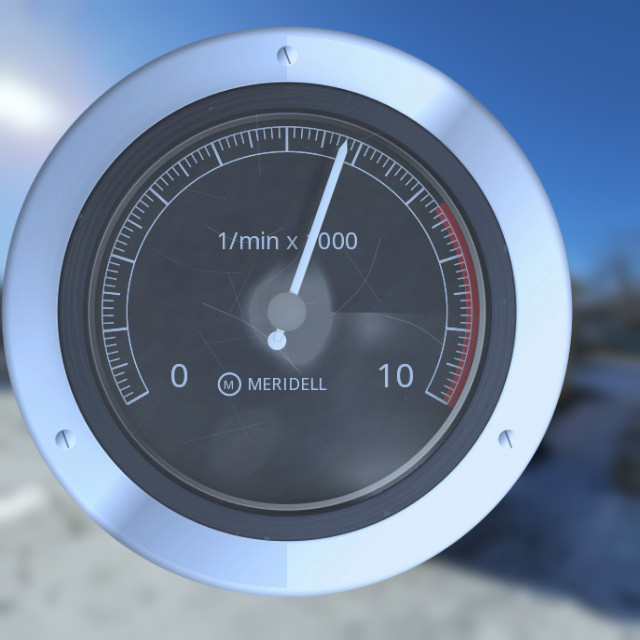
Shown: 5800 rpm
